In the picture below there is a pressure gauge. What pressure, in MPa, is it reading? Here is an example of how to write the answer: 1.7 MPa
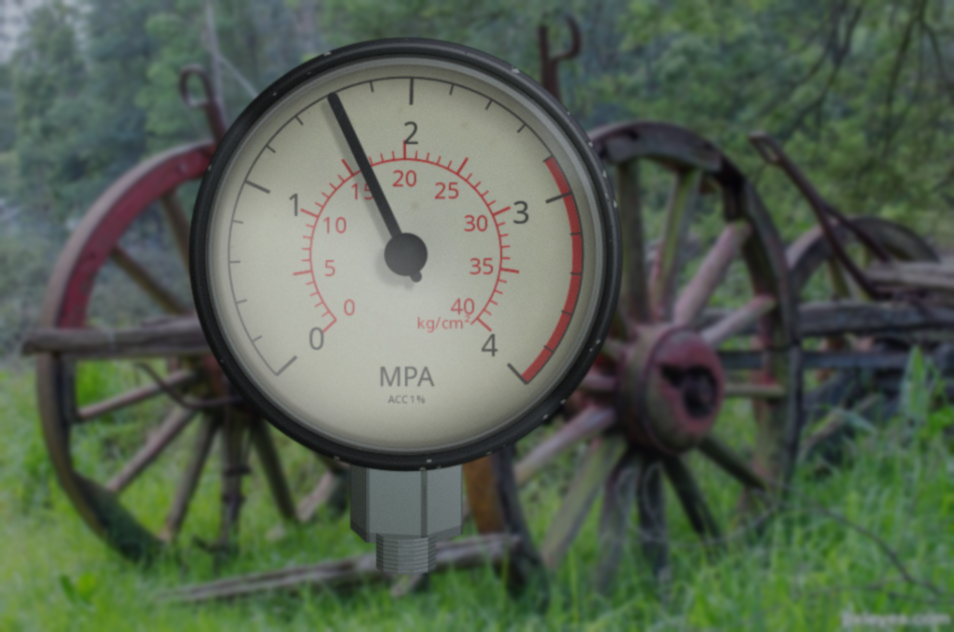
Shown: 1.6 MPa
